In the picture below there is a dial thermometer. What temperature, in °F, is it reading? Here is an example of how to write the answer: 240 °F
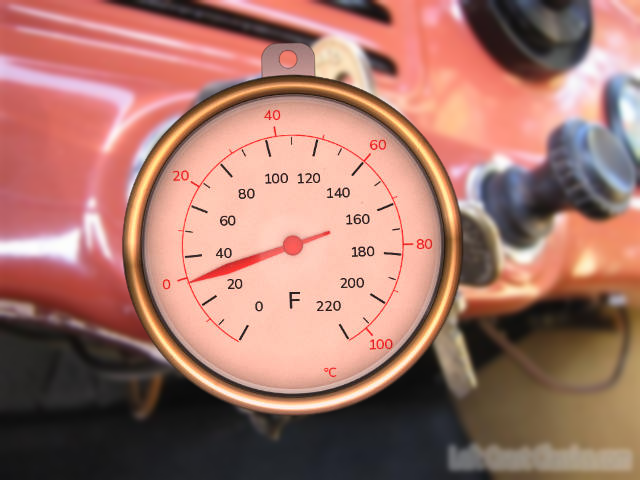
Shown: 30 °F
